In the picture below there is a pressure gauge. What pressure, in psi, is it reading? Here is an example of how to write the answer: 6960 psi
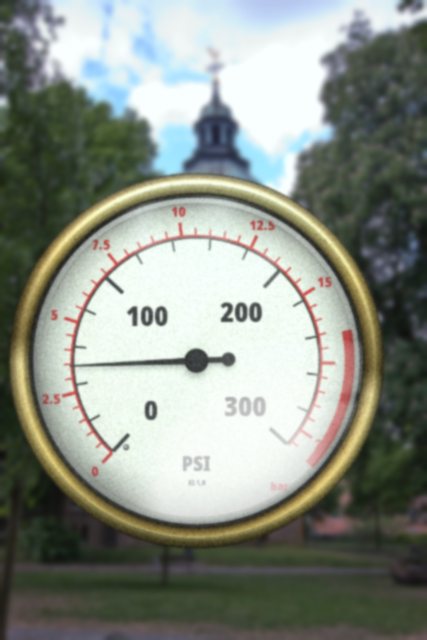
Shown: 50 psi
